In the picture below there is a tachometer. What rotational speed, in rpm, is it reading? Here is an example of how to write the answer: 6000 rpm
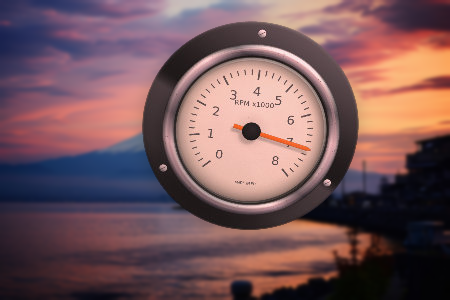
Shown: 7000 rpm
